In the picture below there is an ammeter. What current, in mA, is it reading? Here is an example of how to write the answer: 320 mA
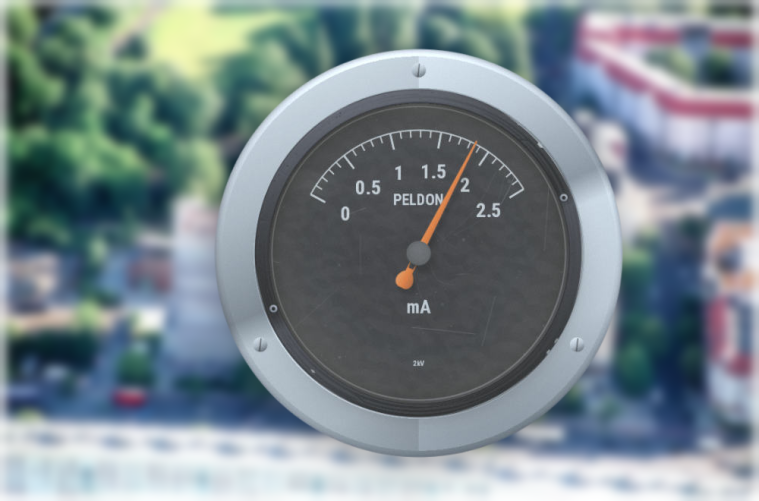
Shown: 1.85 mA
